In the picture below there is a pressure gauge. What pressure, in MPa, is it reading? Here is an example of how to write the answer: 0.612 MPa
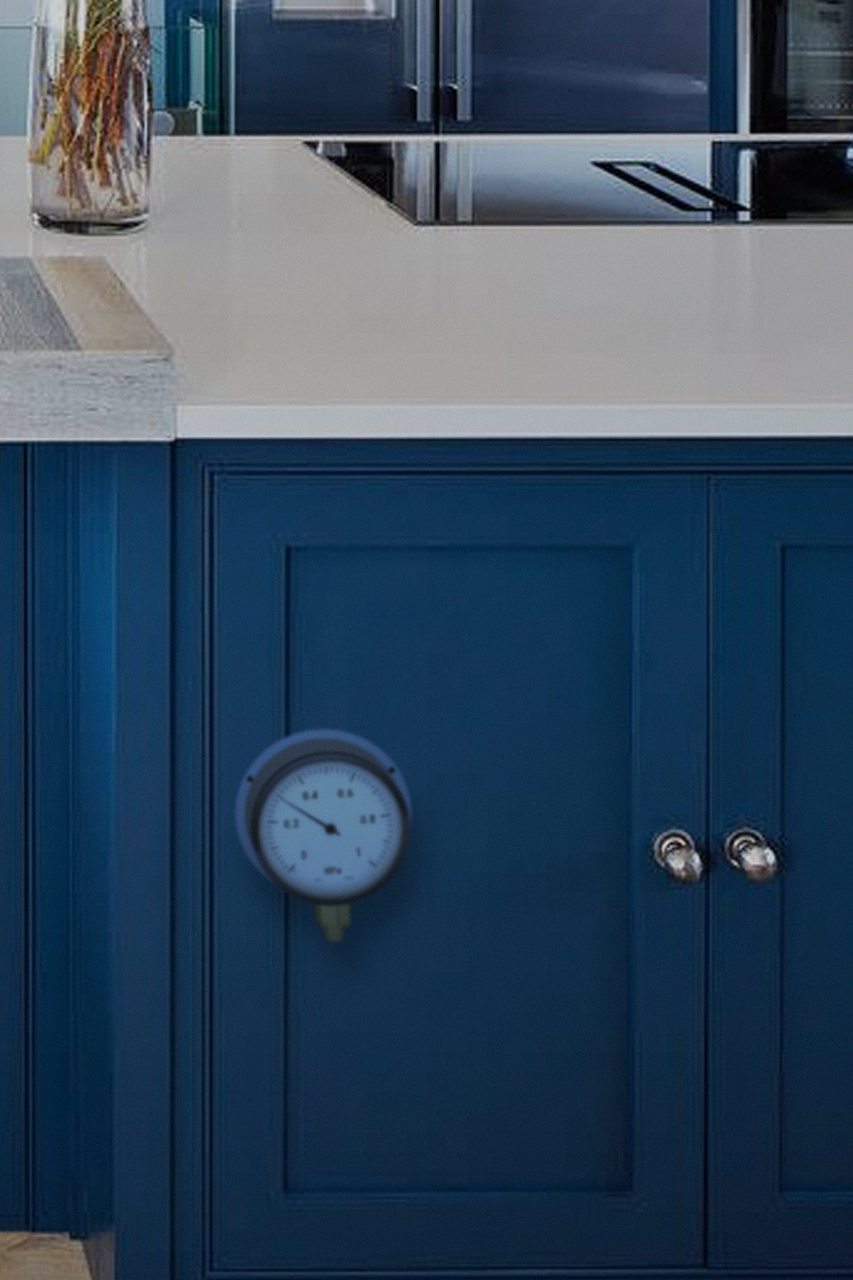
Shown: 0.3 MPa
